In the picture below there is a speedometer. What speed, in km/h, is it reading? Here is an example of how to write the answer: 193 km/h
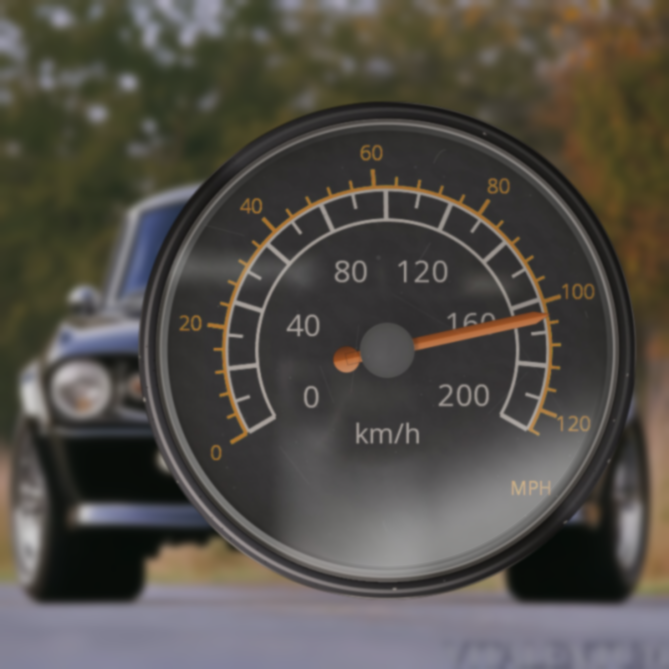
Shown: 165 km/h
